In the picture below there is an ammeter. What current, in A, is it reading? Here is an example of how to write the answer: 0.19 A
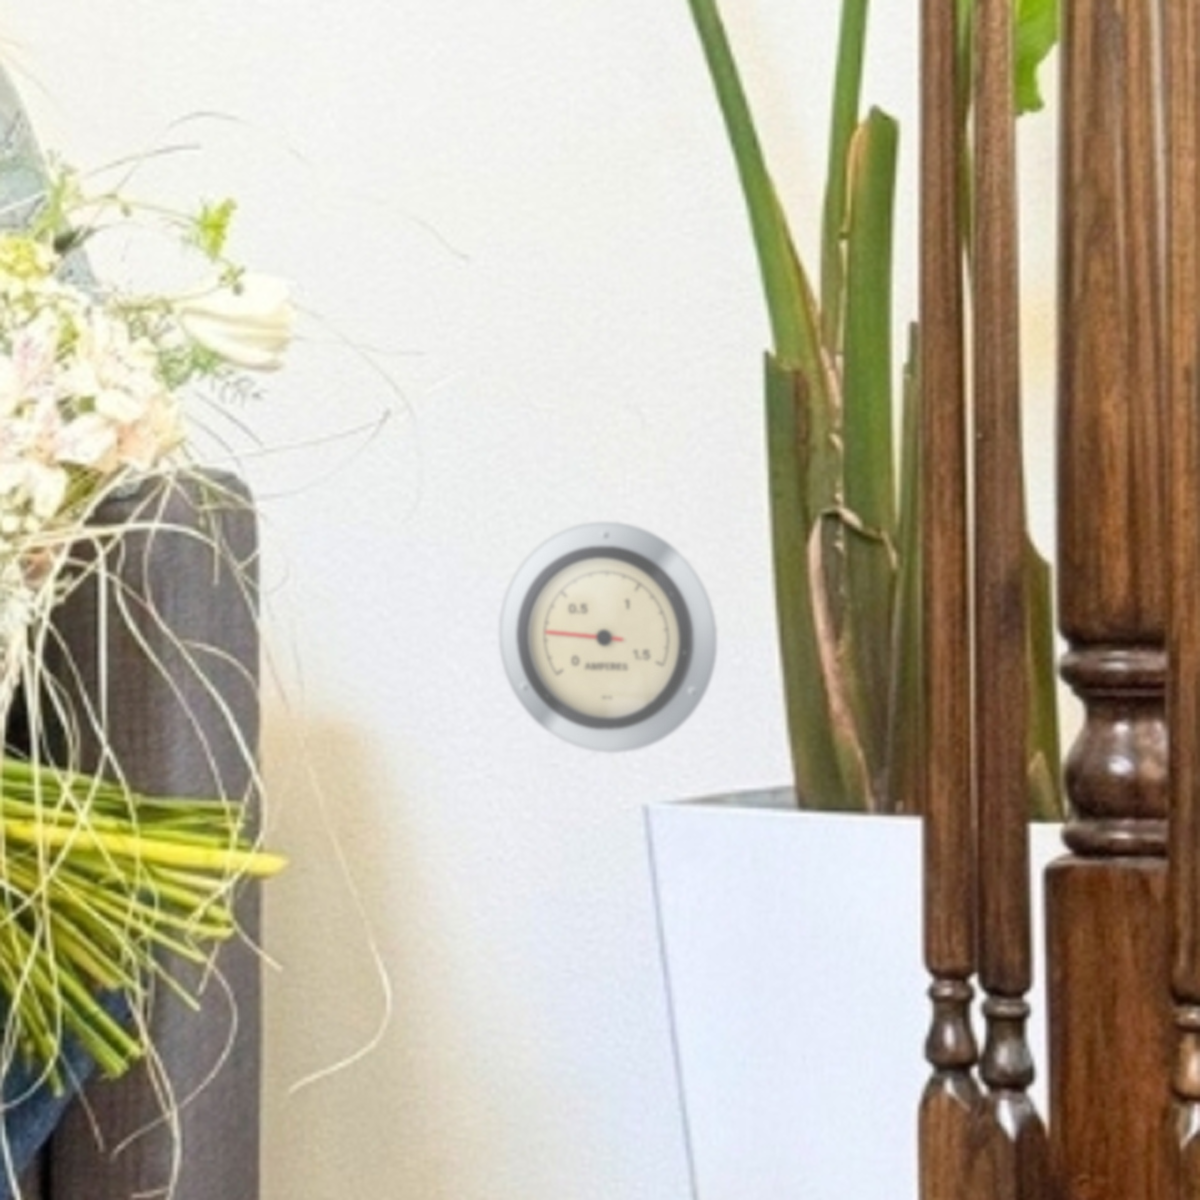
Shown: 0.25 A
